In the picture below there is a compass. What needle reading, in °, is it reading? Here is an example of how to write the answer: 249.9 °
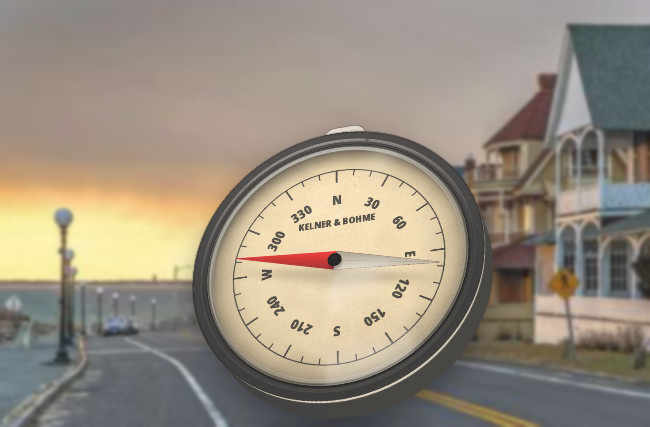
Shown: 280 °
